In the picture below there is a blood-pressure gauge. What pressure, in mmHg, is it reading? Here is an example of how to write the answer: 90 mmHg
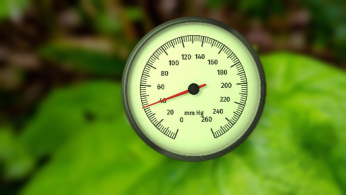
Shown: 40 mmHg
